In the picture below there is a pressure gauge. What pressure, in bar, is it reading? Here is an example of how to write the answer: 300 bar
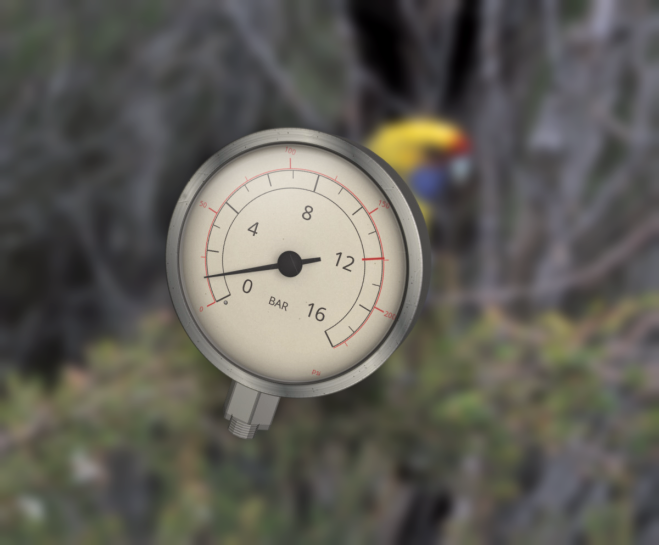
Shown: 1 bar
